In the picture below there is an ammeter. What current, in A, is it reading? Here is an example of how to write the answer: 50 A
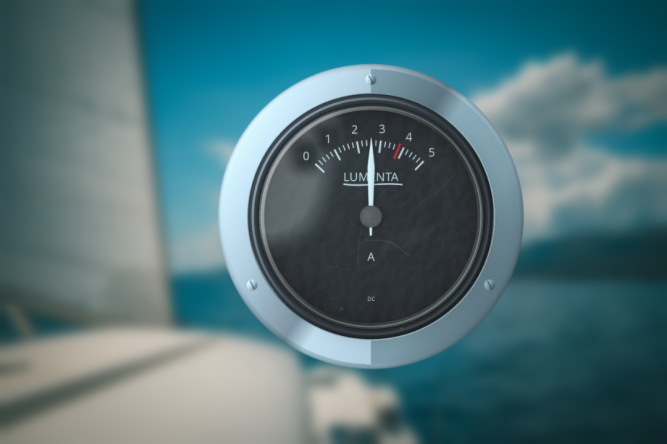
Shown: 2.6 A
